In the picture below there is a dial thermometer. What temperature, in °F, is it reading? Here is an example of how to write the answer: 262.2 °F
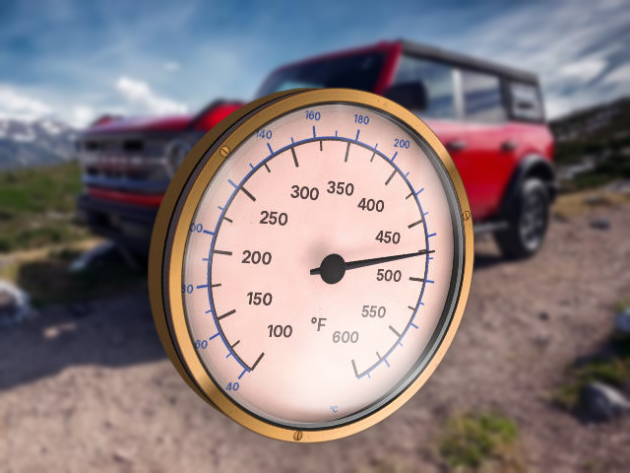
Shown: 475 °F
